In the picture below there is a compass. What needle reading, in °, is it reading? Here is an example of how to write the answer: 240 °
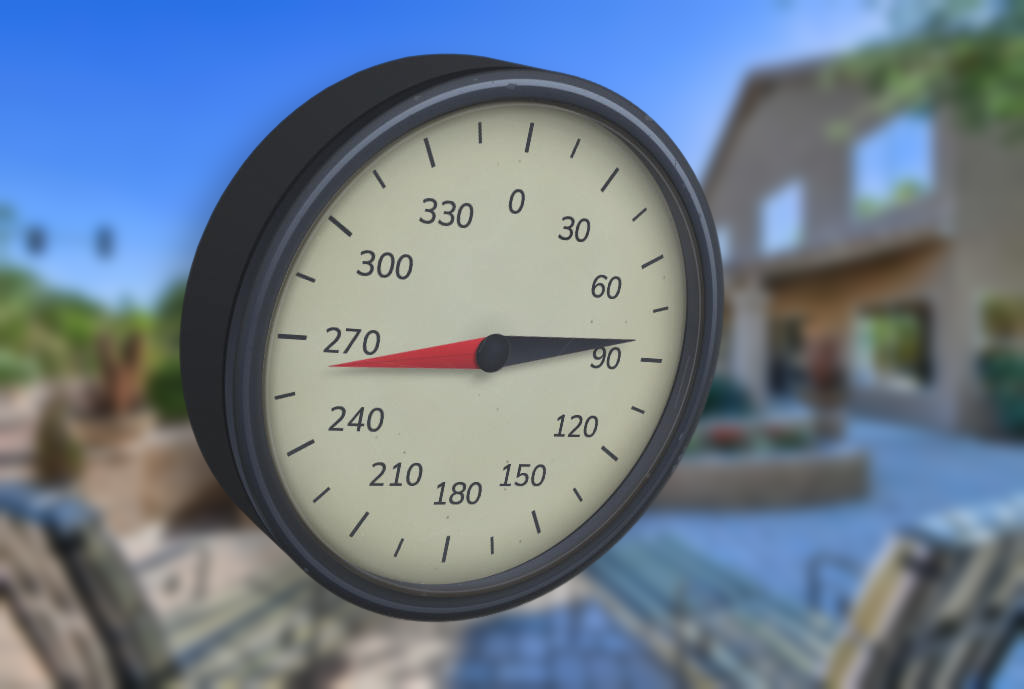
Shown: 262.5 °
